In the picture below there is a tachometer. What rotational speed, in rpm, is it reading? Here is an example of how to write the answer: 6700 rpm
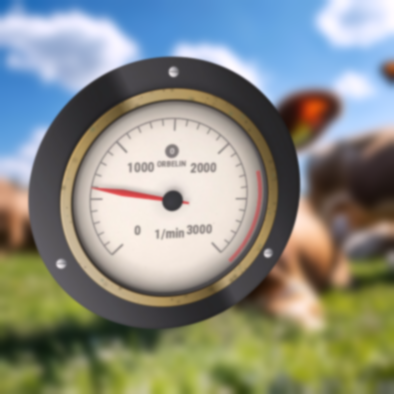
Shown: 600 rpm
